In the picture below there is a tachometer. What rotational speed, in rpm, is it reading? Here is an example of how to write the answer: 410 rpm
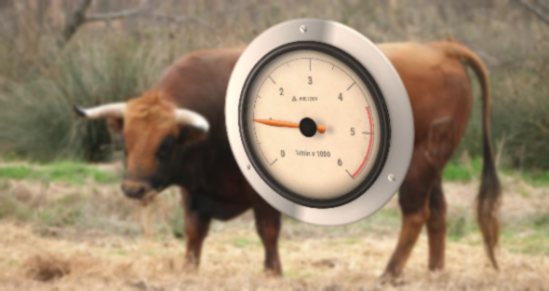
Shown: 1000 rpm
